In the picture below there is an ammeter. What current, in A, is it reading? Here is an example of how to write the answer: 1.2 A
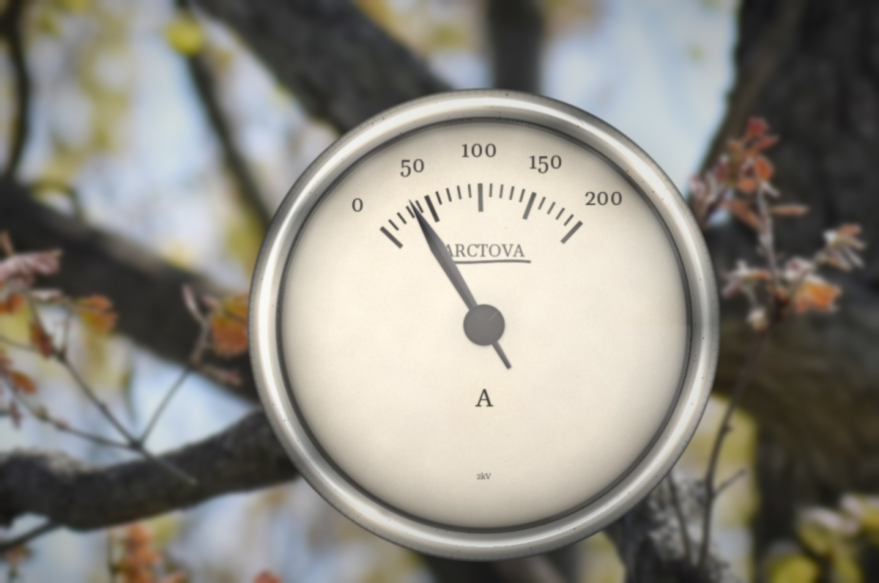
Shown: 35 A
